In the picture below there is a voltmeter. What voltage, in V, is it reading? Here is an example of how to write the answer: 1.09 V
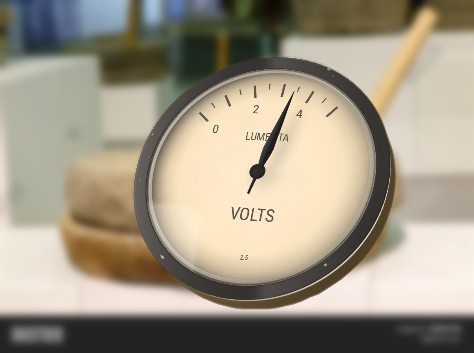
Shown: 3.5 V
